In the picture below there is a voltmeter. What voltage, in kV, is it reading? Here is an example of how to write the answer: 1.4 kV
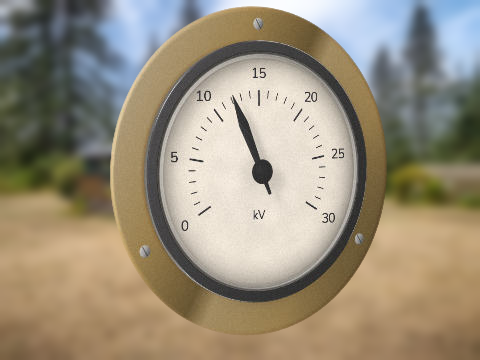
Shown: 12 kV
